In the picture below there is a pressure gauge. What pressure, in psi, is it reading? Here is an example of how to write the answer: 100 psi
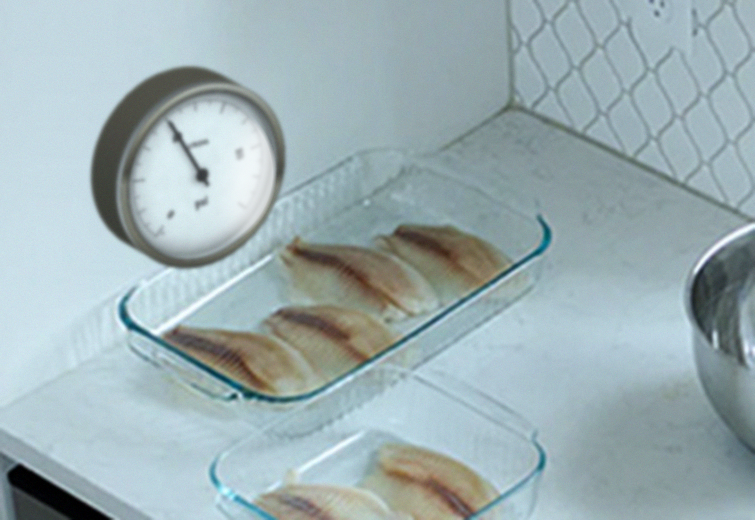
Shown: 40 psi
